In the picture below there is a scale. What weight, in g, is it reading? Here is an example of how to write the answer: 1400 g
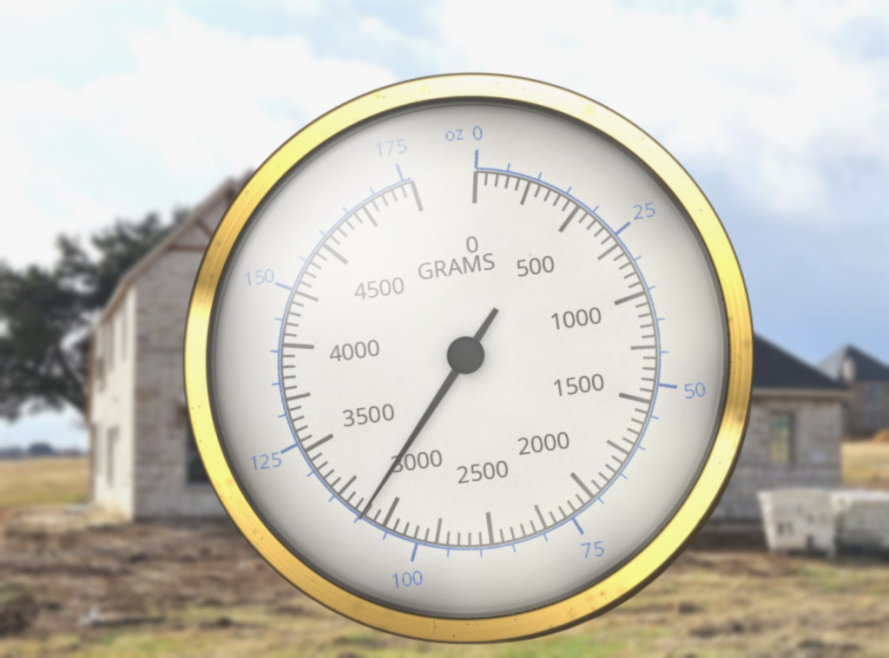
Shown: 3100 g
